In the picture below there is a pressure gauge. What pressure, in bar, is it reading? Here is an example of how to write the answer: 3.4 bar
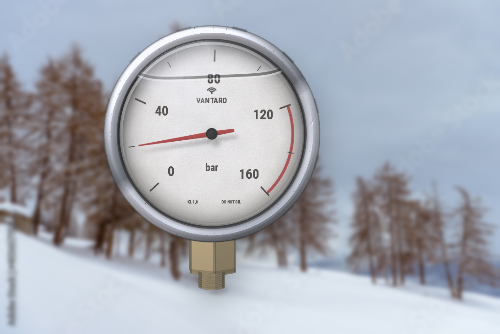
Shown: 20 bar
